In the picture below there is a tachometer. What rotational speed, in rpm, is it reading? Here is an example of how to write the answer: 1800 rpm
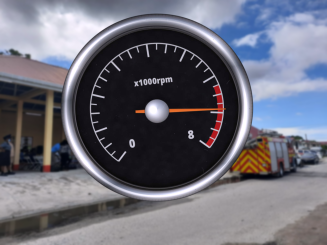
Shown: 6875 rpm
